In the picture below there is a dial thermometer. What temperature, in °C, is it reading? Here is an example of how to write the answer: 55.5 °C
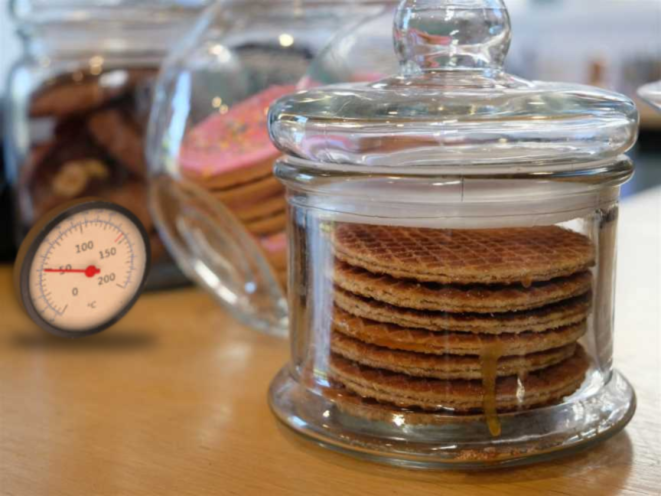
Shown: 50 °C
